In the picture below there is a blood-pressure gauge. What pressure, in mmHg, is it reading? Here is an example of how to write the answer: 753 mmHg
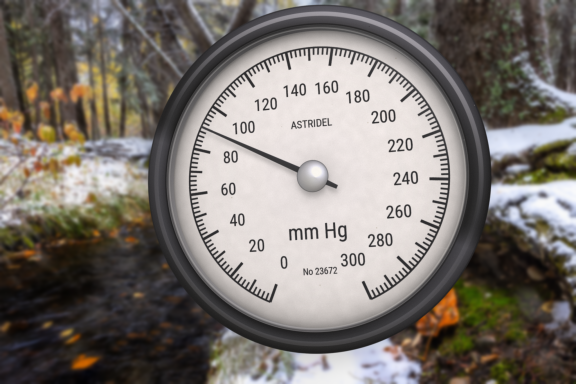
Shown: 90 mmHg
